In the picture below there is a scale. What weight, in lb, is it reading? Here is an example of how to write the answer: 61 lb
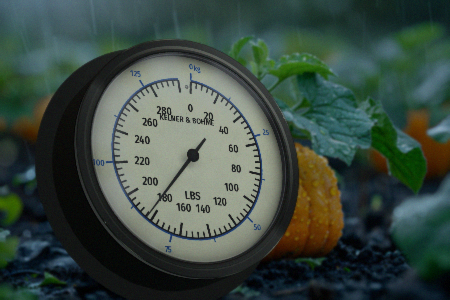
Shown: 184 lb
